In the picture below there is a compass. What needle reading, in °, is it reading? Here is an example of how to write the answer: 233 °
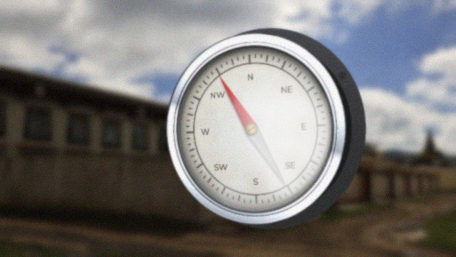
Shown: 330 °
